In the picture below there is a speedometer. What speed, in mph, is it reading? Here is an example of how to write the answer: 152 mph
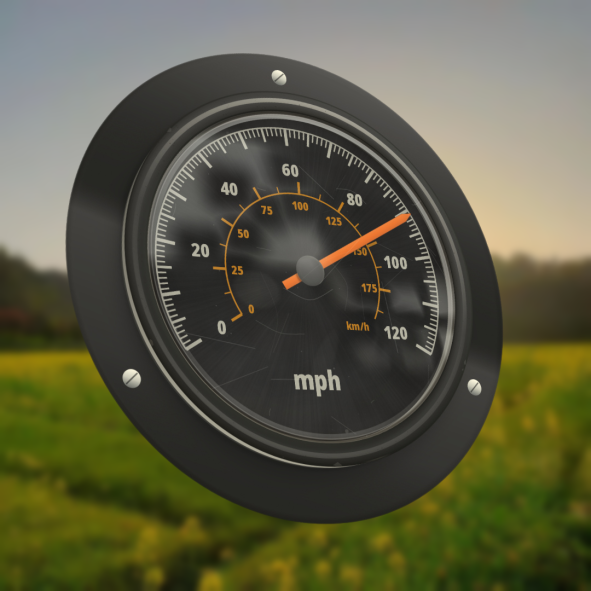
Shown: 91 mph
